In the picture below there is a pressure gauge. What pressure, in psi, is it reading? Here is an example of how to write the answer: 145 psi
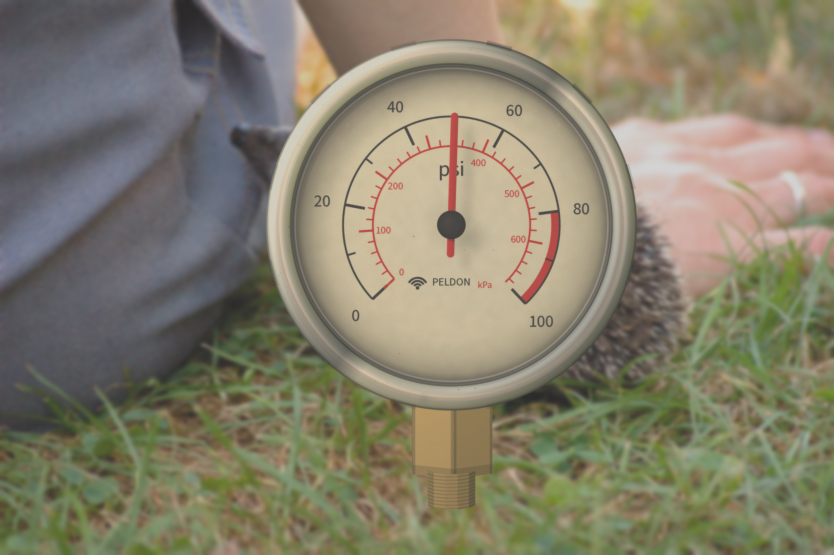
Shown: 50 psi
